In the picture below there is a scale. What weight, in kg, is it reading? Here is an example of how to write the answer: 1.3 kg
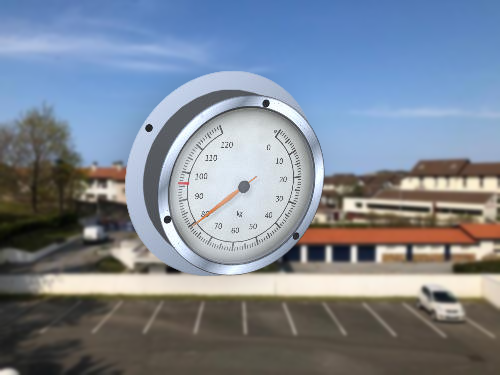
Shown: 80 kg
